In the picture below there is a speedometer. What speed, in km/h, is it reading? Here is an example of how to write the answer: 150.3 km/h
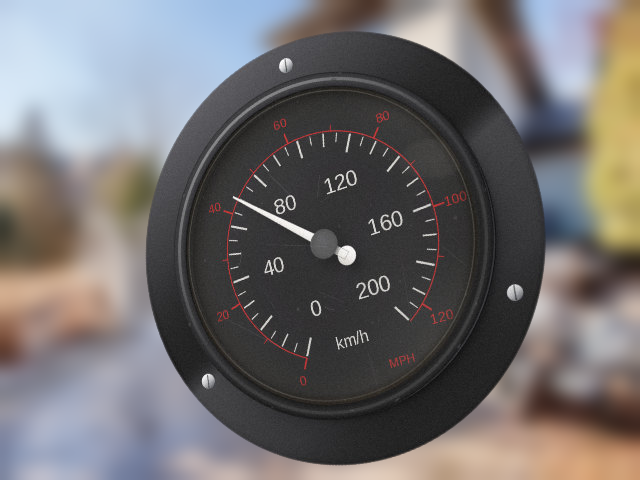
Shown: 70 km/h
